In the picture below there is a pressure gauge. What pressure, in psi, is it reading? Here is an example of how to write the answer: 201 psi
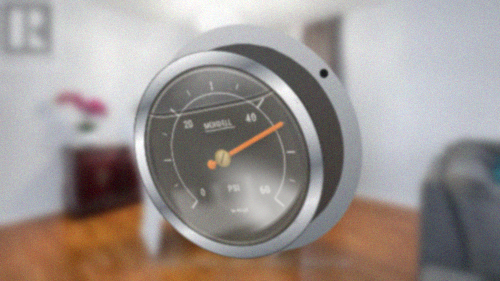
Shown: 45 psi
